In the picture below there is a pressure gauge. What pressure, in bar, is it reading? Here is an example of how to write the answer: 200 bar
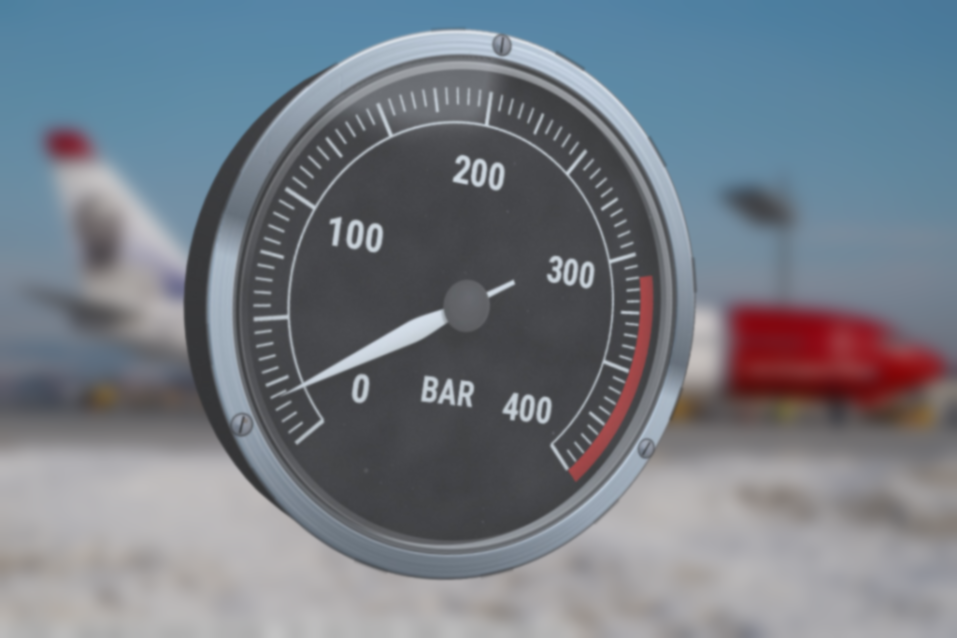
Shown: 20 bar
